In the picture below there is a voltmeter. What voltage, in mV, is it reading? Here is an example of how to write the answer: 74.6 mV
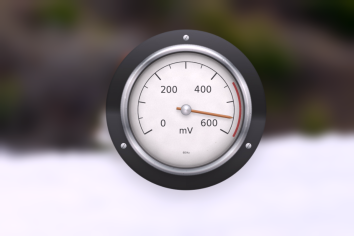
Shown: 550 mV
